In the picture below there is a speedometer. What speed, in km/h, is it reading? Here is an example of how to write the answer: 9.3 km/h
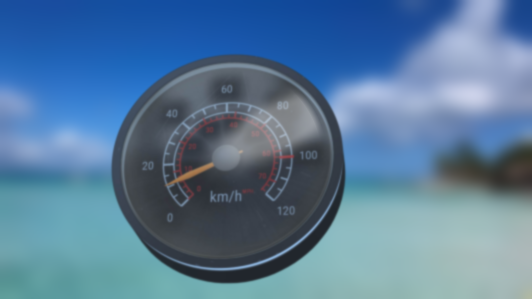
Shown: 10 km/h
